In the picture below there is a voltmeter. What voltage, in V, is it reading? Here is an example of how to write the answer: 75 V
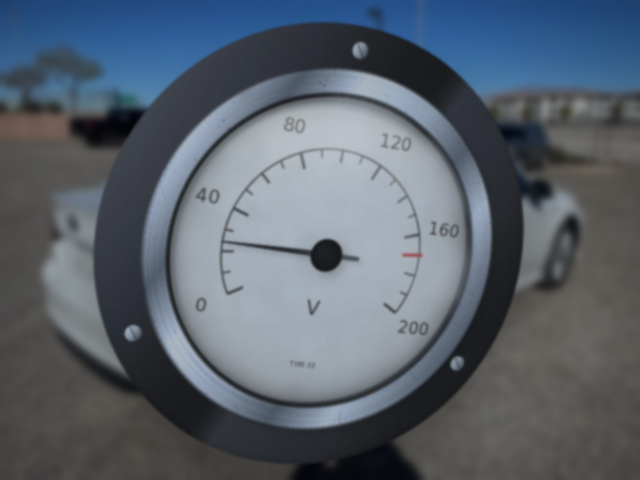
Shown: 25 V
